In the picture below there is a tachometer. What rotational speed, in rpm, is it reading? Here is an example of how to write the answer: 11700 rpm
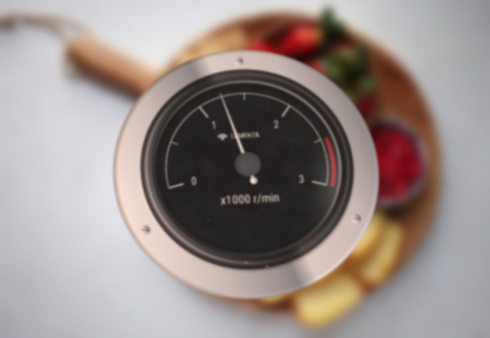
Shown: 1250 rpm
